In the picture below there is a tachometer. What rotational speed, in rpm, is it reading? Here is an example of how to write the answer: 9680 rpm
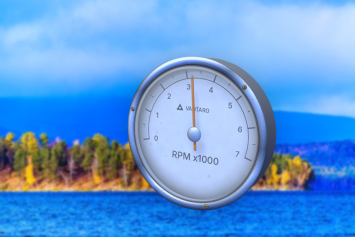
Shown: 3250 rpm
